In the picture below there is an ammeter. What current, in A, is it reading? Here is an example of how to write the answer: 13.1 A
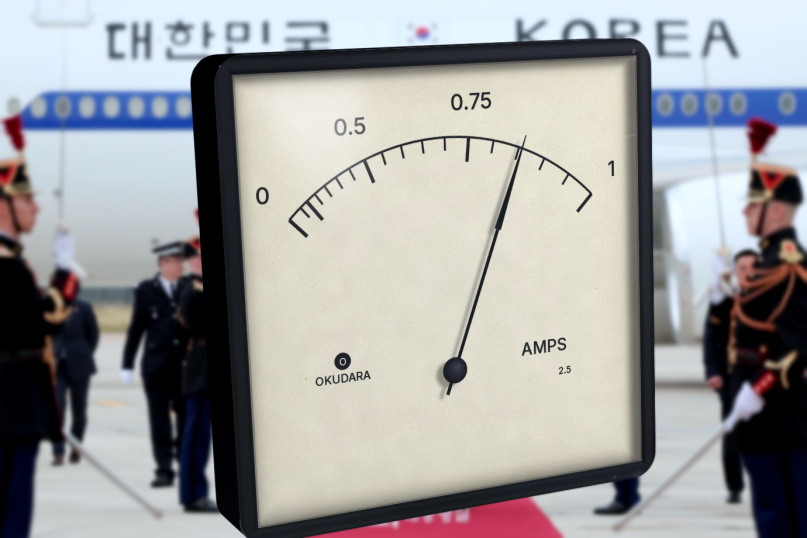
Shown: 0.85 A
